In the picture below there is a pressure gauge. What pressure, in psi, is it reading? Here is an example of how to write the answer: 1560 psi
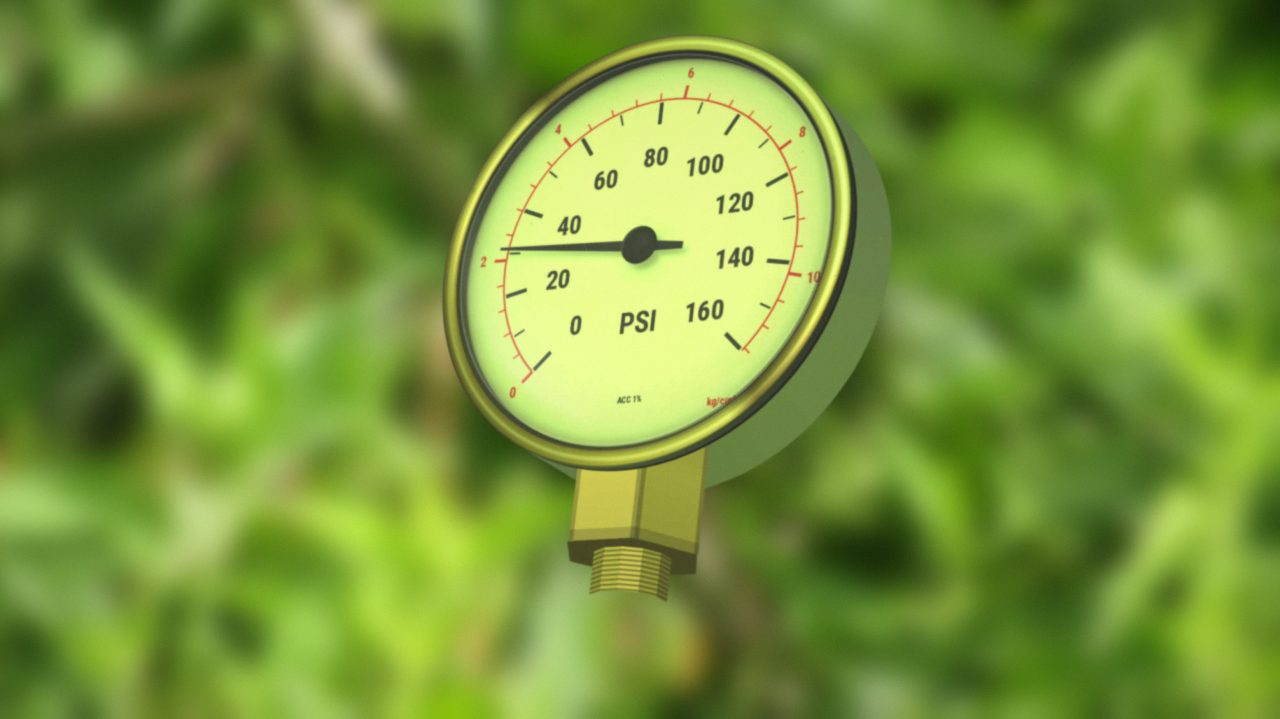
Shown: 30 psi
